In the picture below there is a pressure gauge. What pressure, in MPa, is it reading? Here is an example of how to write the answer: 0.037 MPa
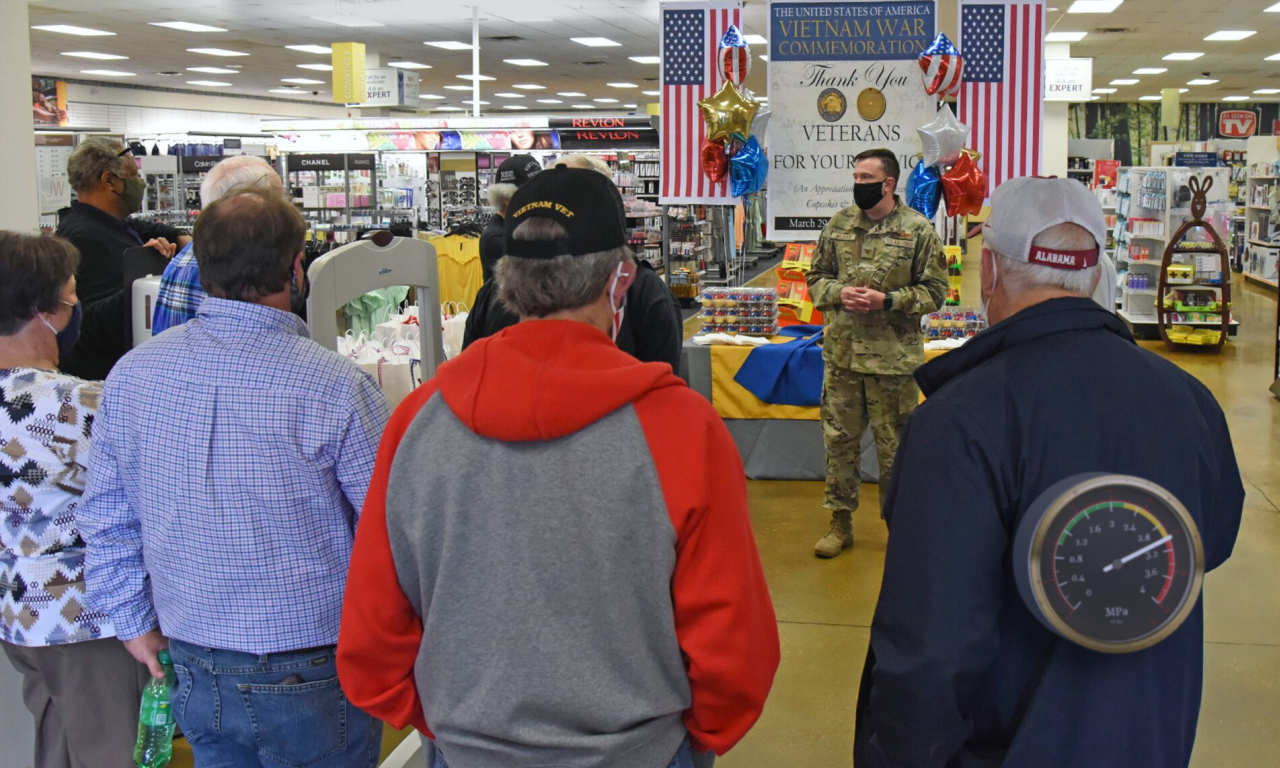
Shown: 3 MPa
